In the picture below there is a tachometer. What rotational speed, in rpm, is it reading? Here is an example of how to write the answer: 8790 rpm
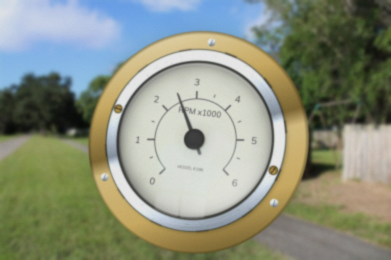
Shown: 2500 rpm
